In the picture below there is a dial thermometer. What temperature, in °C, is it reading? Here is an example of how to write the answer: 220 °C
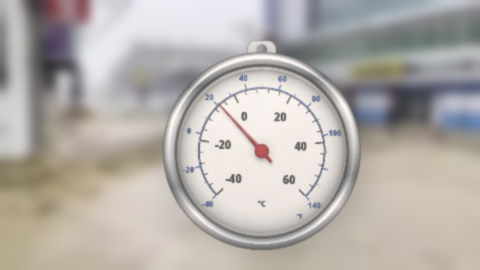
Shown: -6 °C
